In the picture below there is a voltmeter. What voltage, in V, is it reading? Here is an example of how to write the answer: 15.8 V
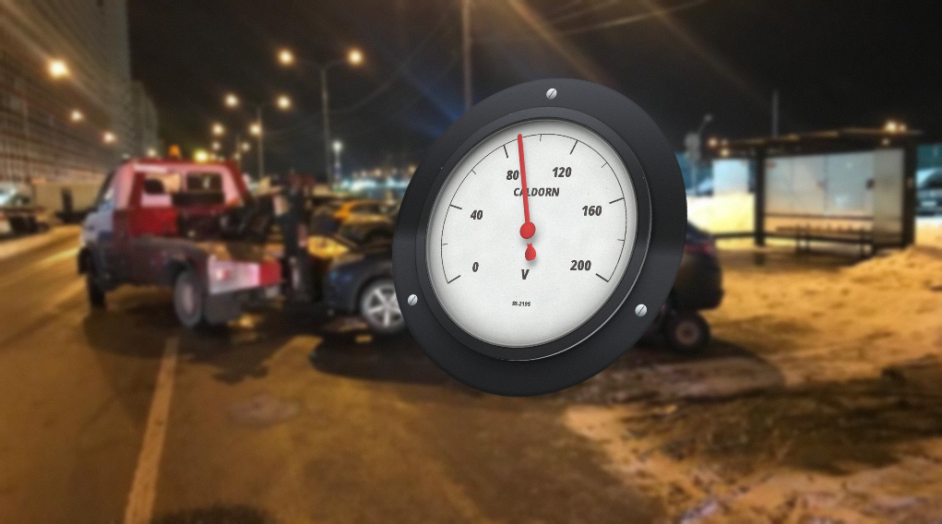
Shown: 90 V
